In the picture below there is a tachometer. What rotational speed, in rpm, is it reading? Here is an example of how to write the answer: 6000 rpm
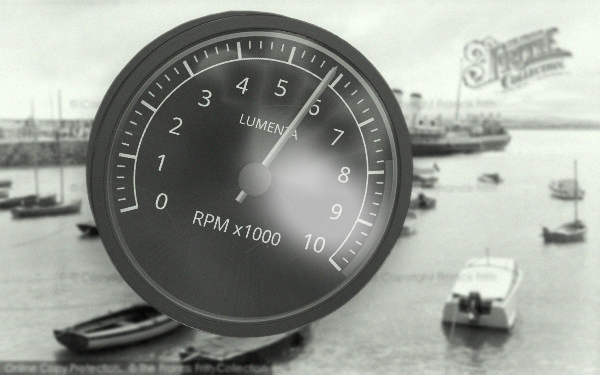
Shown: 5800 rpm
